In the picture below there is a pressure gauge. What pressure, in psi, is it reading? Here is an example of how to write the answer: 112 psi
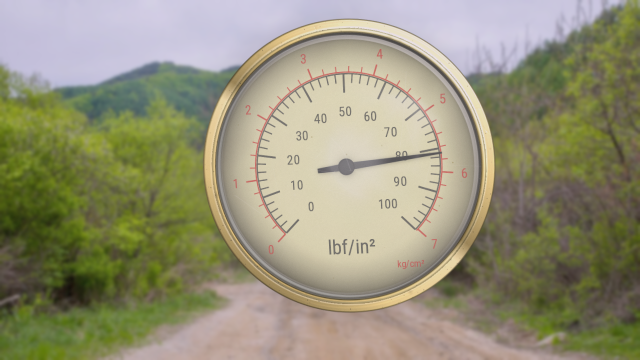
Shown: 81 psi
